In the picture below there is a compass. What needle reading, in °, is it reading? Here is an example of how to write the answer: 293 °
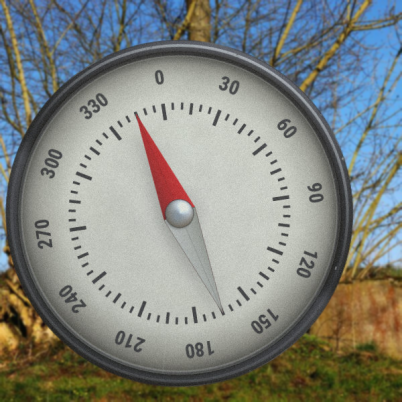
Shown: 345 °
